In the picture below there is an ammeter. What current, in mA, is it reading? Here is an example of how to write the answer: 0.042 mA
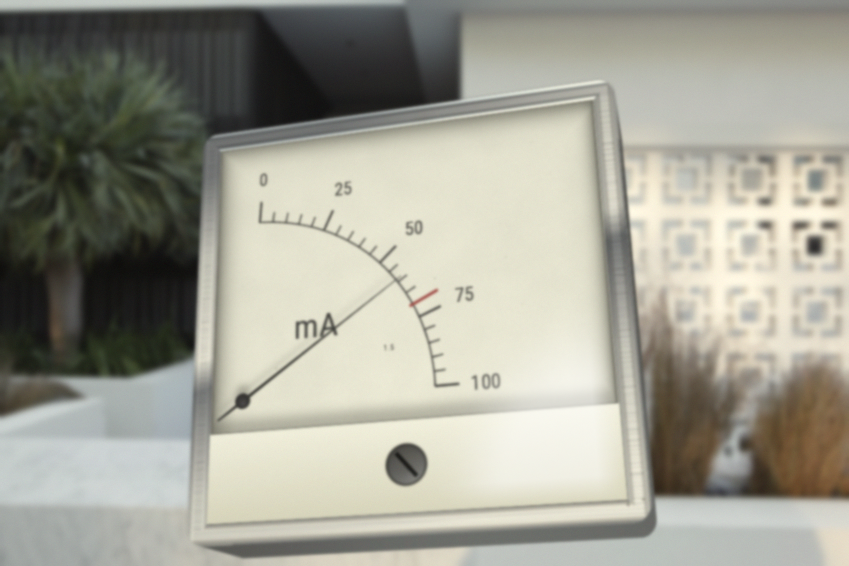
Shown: 60 mA
